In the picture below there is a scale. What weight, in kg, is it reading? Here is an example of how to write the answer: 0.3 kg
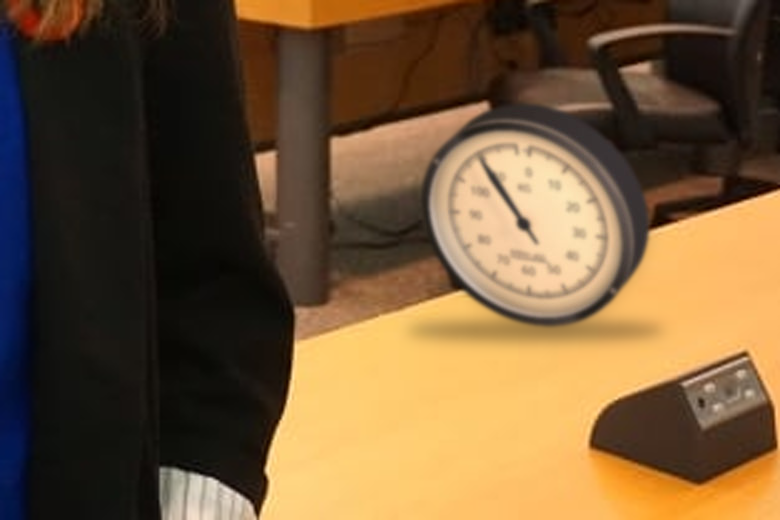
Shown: 110 kg
